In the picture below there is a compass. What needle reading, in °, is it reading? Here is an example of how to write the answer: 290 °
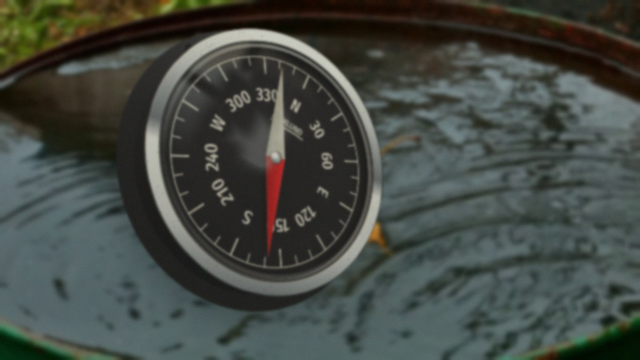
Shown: 160 °
